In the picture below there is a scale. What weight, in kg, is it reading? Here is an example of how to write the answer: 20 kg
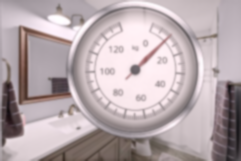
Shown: 10 kg
